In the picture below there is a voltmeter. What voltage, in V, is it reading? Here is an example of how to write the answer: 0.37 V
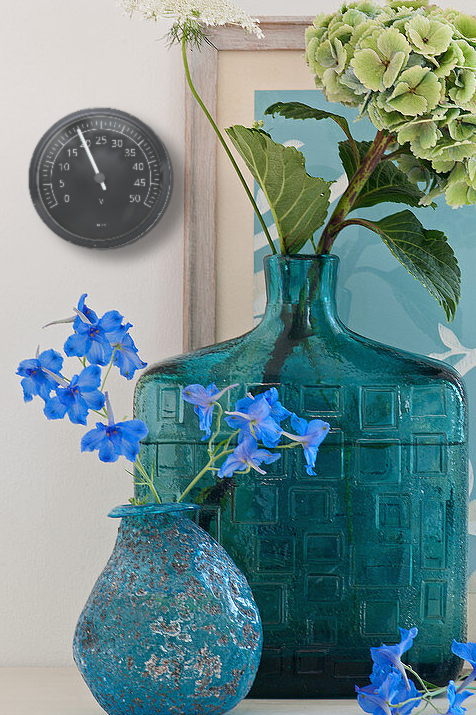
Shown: 20 V
